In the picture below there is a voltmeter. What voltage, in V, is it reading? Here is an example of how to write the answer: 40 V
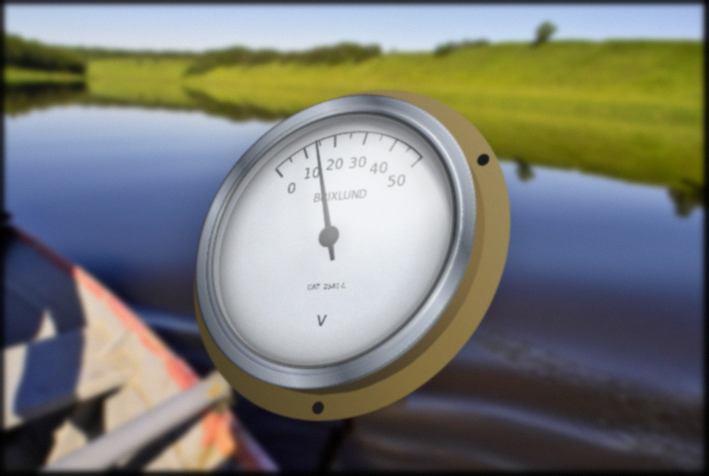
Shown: 15 V
